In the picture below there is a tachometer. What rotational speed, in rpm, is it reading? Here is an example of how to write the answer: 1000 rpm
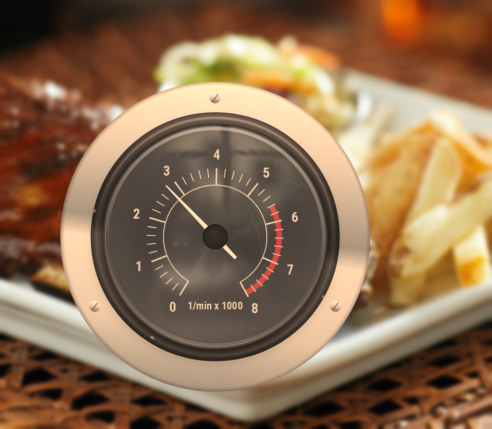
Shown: 2800 rpm
